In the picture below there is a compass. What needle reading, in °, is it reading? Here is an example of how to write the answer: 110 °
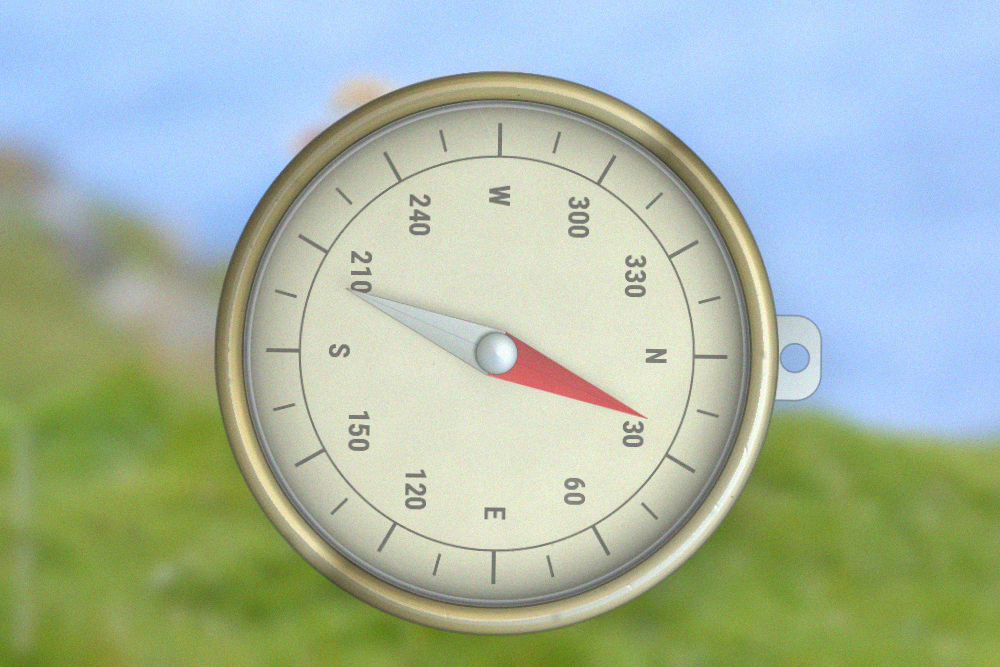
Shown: 22.5 °
